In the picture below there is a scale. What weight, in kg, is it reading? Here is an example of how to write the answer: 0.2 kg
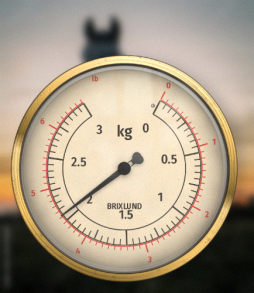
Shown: 2.05 kg
